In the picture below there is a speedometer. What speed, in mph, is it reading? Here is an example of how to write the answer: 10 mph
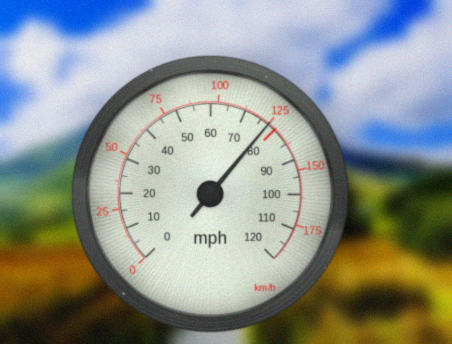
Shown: 77.5 mph
